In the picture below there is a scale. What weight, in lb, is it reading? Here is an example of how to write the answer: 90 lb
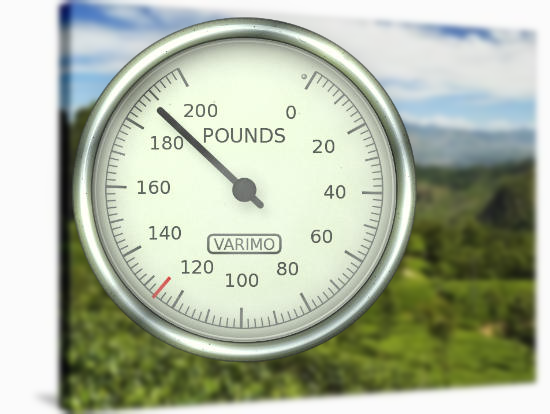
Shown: 188 lb
